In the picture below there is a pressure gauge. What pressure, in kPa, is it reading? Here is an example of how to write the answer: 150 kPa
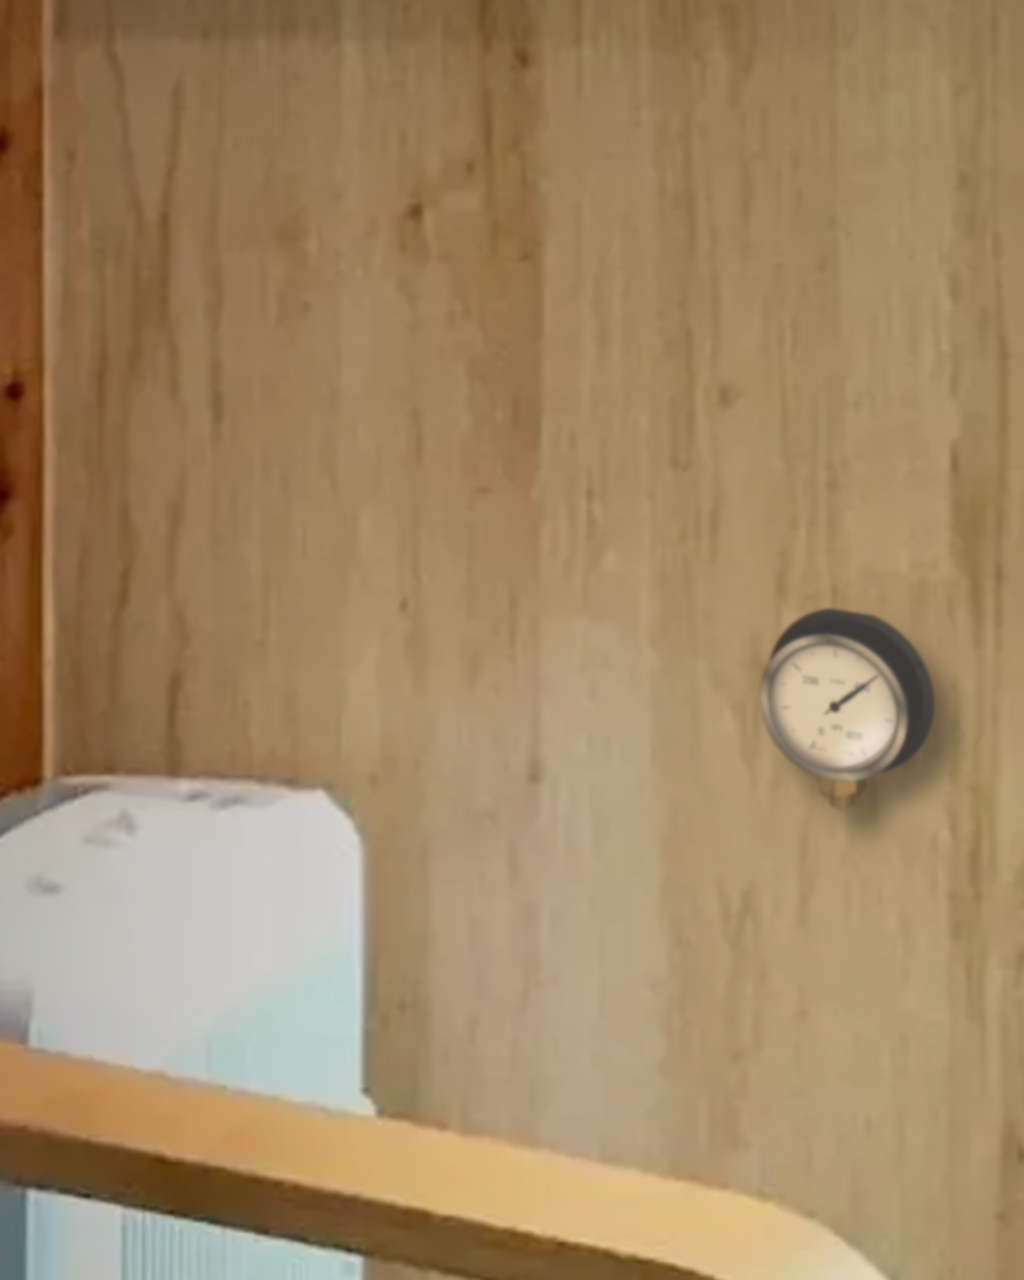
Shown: 400 kPa
